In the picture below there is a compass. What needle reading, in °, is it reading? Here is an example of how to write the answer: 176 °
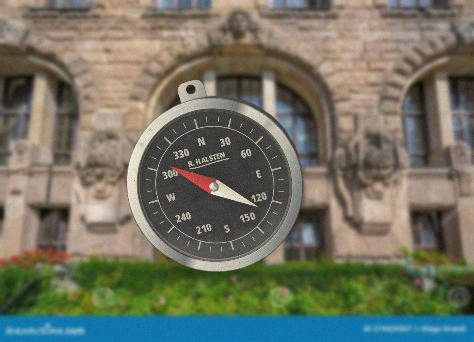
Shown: 310 °
